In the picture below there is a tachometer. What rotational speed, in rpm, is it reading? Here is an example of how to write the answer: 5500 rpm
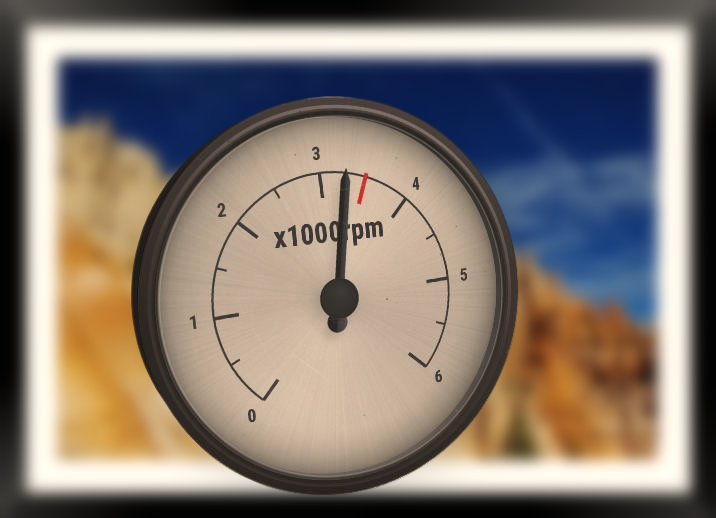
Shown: 3250 rpm
